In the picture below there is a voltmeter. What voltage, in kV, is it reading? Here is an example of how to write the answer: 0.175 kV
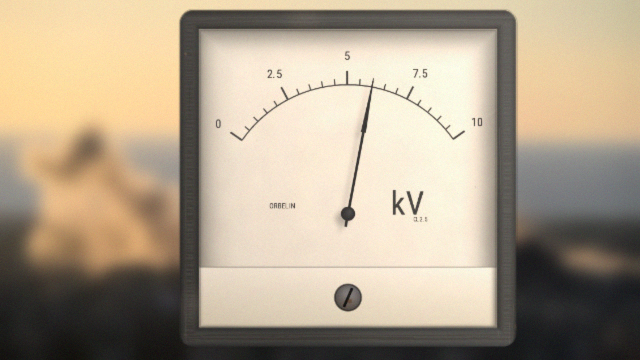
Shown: 6 kV
